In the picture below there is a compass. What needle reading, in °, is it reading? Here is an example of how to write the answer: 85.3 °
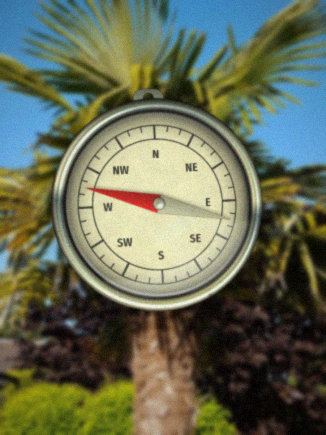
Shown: 285 °
